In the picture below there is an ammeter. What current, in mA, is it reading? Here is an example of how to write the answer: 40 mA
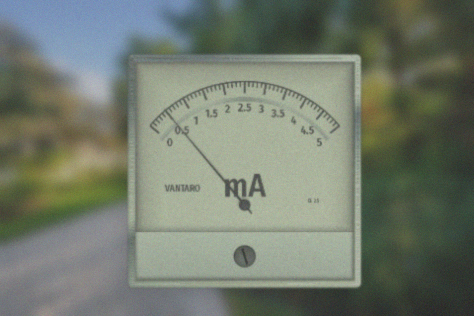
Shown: 0.5 mA
